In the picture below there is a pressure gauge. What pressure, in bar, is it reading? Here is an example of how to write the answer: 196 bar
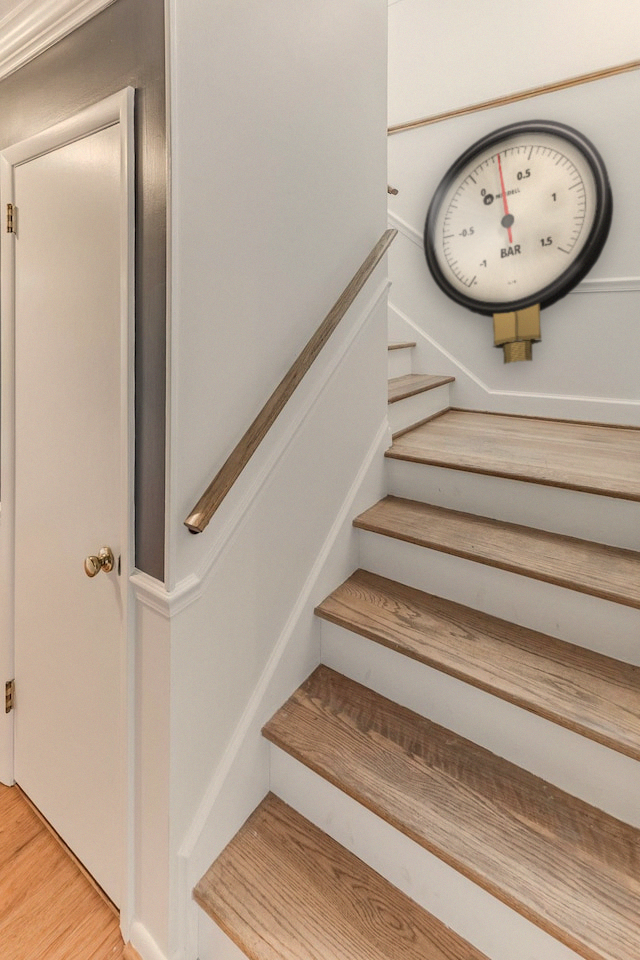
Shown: 0.25 bar
